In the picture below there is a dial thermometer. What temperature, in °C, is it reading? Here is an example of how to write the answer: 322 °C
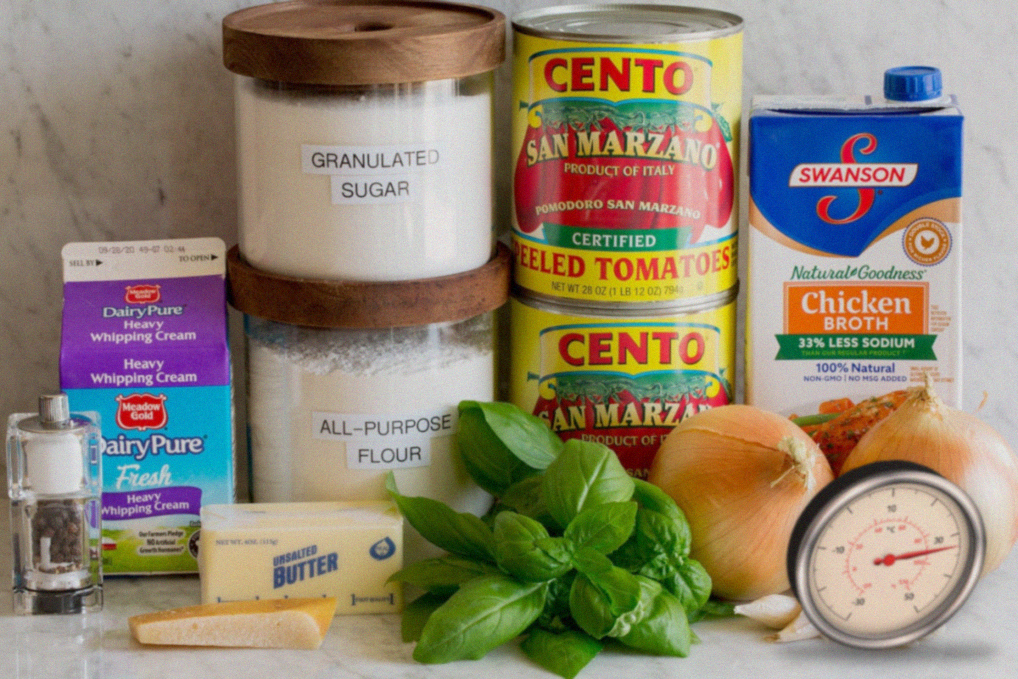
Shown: 32.5 °C
